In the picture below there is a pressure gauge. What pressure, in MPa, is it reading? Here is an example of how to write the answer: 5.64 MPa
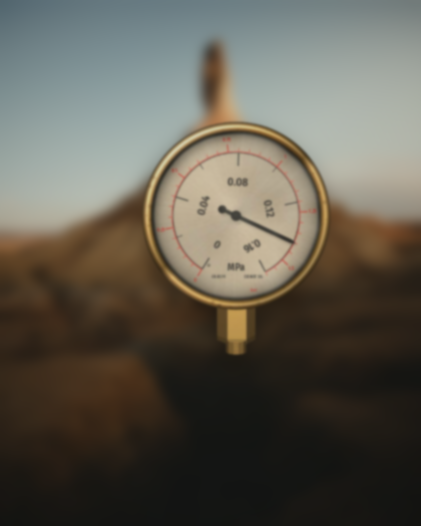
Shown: 0.14 MPa
